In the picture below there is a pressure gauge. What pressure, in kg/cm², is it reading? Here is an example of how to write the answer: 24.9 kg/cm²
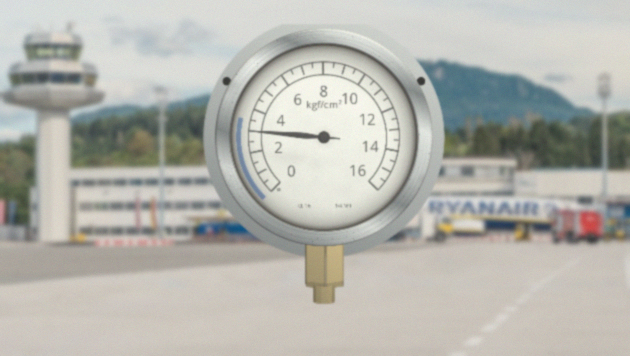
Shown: 3 kg/cm²
